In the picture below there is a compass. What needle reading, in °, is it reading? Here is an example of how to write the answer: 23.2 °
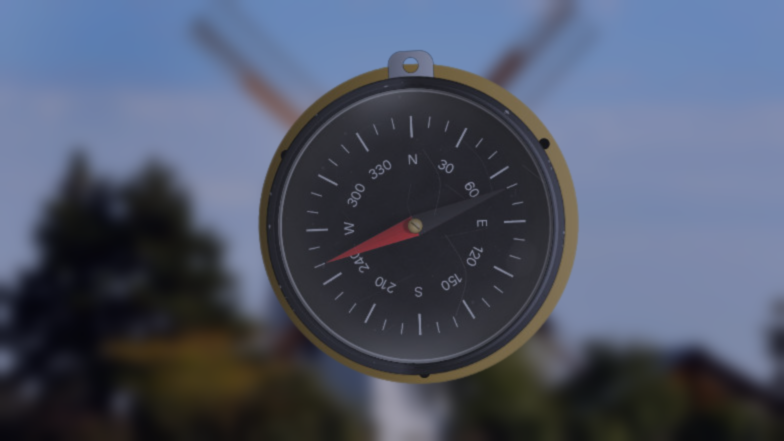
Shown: 250 °
